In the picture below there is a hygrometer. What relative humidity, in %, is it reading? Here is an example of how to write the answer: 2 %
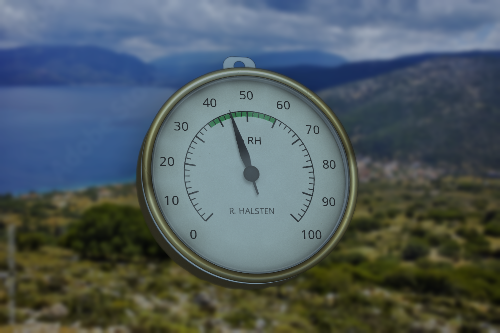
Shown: 44 %
